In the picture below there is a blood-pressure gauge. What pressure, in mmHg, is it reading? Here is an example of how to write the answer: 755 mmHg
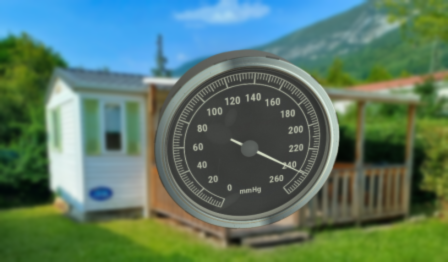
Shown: 240 mmHg
